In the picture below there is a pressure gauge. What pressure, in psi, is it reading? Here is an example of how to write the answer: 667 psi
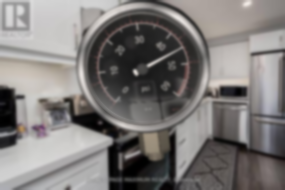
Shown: 45 psi
